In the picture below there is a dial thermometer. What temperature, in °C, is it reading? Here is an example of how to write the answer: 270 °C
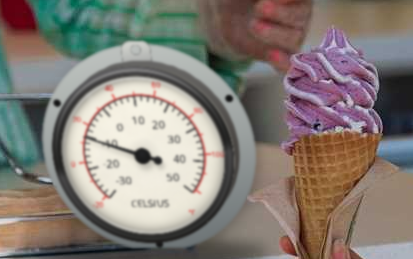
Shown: -10 °C
